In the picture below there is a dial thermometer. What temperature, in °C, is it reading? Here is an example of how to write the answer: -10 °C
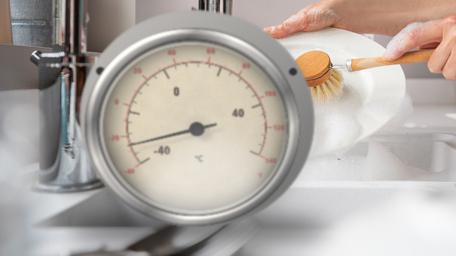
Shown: -32 °C
